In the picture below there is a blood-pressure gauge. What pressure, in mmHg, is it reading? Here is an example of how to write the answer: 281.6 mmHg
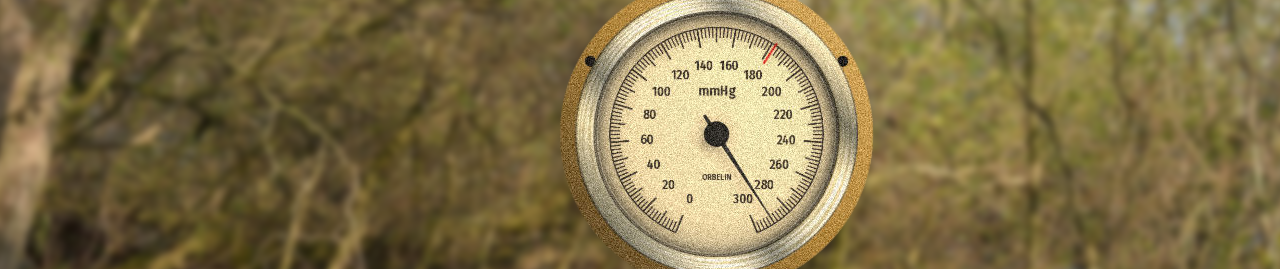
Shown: 290 mmHg
